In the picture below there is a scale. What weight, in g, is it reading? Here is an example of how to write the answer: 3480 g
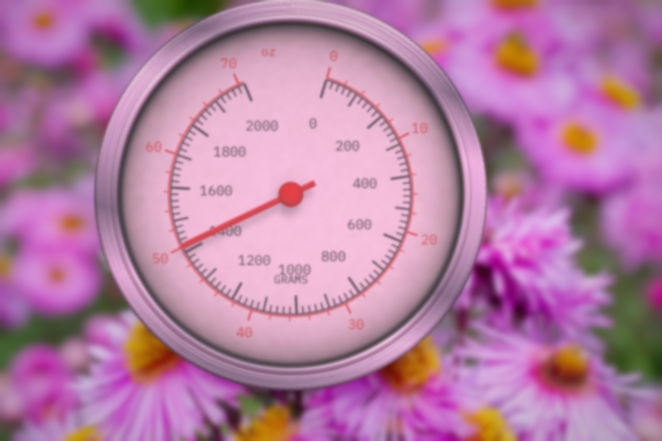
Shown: 1420 g
